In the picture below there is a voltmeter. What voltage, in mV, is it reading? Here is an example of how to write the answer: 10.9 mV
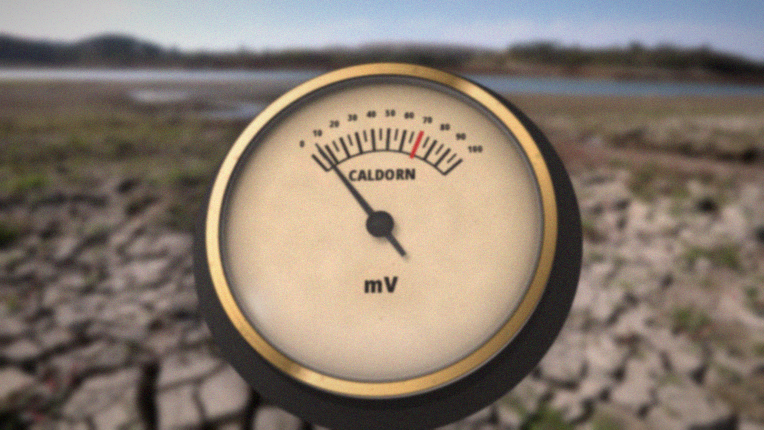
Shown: 5 mV
